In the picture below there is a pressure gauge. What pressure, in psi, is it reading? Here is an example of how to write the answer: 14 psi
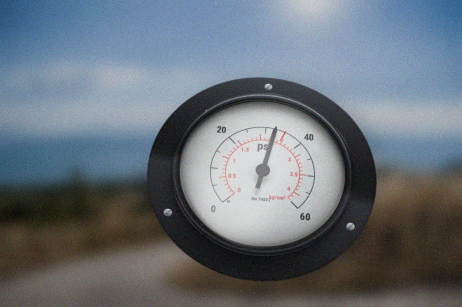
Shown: 32.5 psi
